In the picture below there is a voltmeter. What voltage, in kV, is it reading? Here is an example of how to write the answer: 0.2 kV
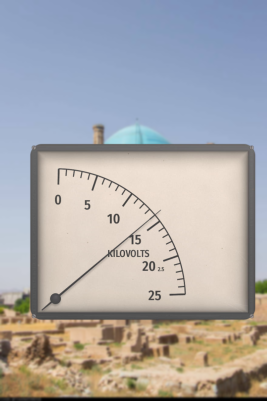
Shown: 14 kV
